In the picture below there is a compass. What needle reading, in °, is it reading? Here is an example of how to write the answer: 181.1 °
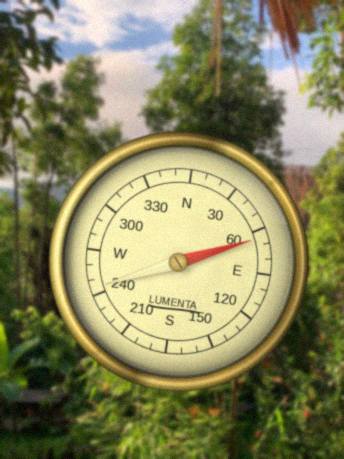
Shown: 65 °
